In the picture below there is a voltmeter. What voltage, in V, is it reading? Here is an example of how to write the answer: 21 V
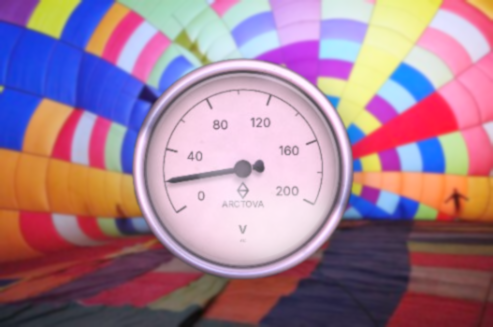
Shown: 20 V
